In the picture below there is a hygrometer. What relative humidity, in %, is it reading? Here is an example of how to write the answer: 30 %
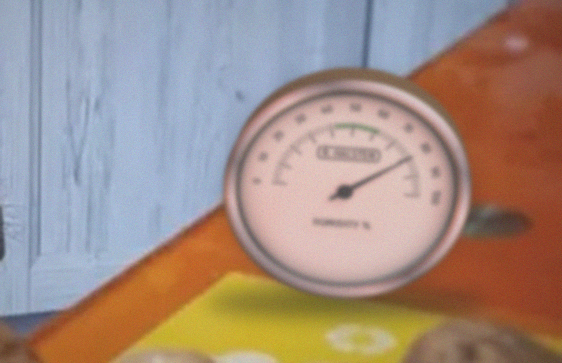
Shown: 80 %
